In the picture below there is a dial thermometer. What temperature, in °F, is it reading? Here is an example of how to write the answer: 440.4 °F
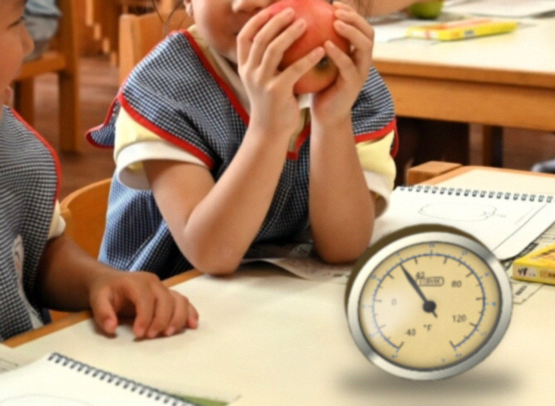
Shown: 30 °F
